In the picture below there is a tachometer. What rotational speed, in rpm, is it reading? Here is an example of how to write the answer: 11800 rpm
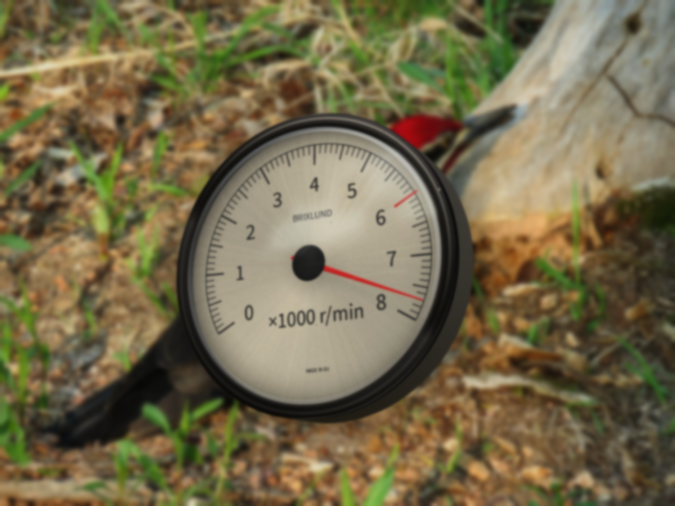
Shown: 7700 rpm
